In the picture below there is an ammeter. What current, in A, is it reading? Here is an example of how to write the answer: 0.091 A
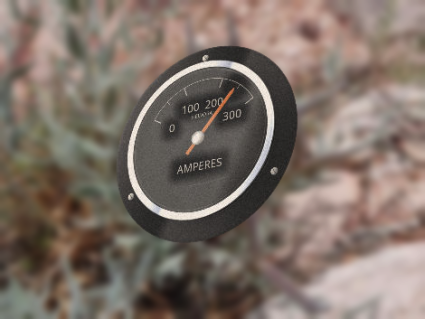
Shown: 250 A
